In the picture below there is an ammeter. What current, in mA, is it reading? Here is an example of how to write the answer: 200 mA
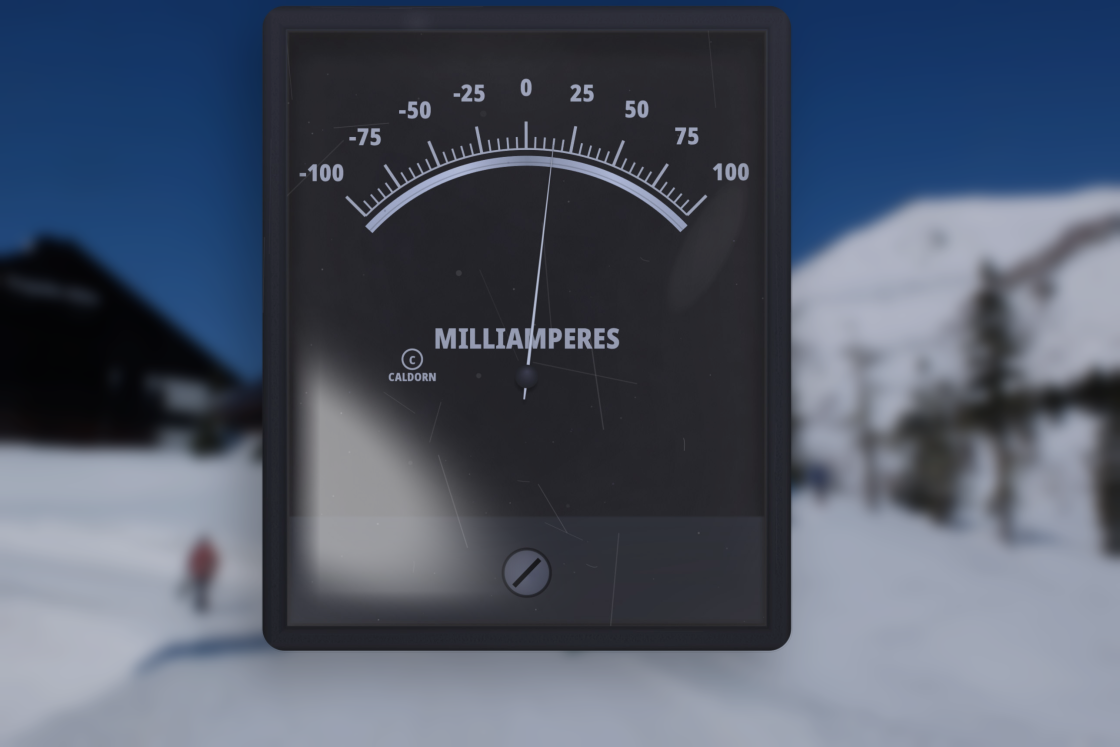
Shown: 15 mA
